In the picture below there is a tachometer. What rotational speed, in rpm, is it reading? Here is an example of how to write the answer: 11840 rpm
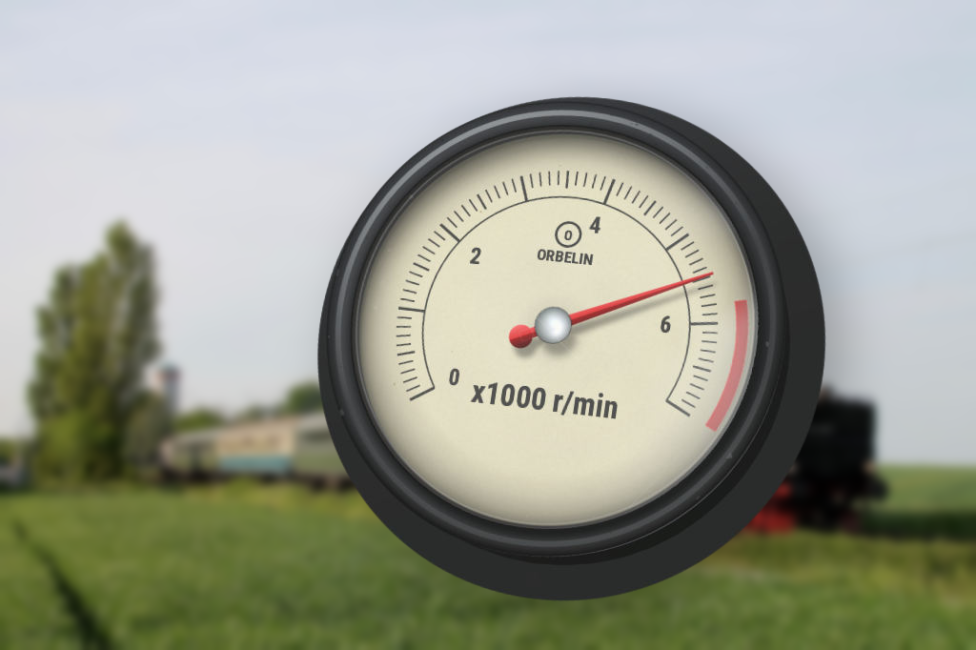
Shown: 5500 rpm
